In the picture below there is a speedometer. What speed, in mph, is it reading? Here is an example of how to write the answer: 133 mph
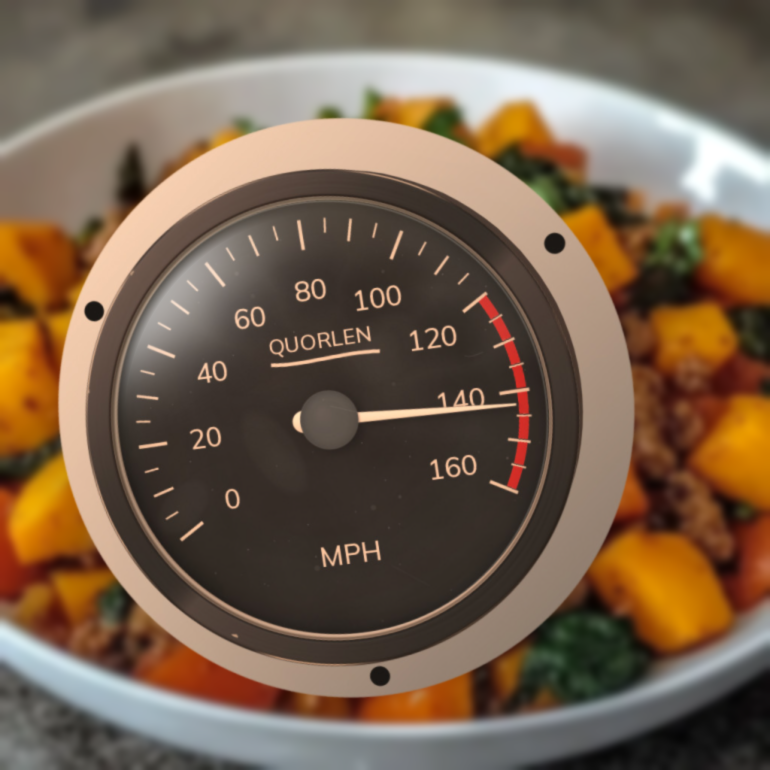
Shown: 142.5 mph
